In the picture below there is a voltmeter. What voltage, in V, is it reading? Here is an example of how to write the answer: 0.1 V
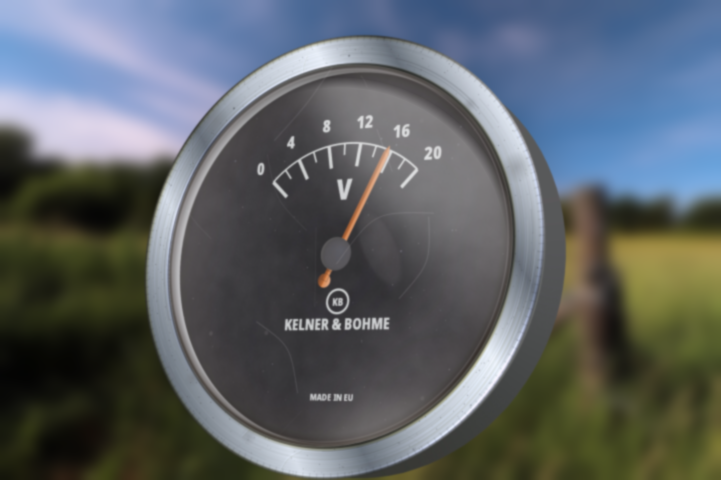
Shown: 16 V
